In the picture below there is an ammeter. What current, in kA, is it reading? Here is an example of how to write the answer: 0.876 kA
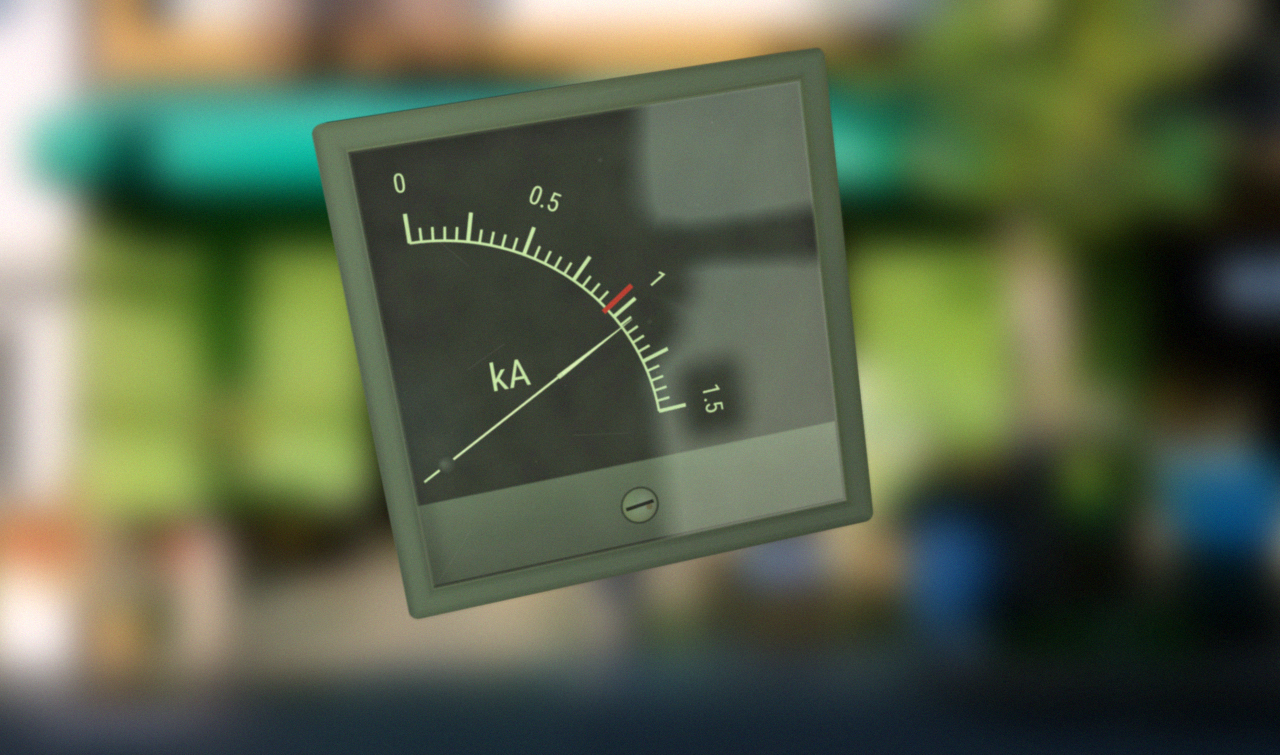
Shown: 1.05 kA
